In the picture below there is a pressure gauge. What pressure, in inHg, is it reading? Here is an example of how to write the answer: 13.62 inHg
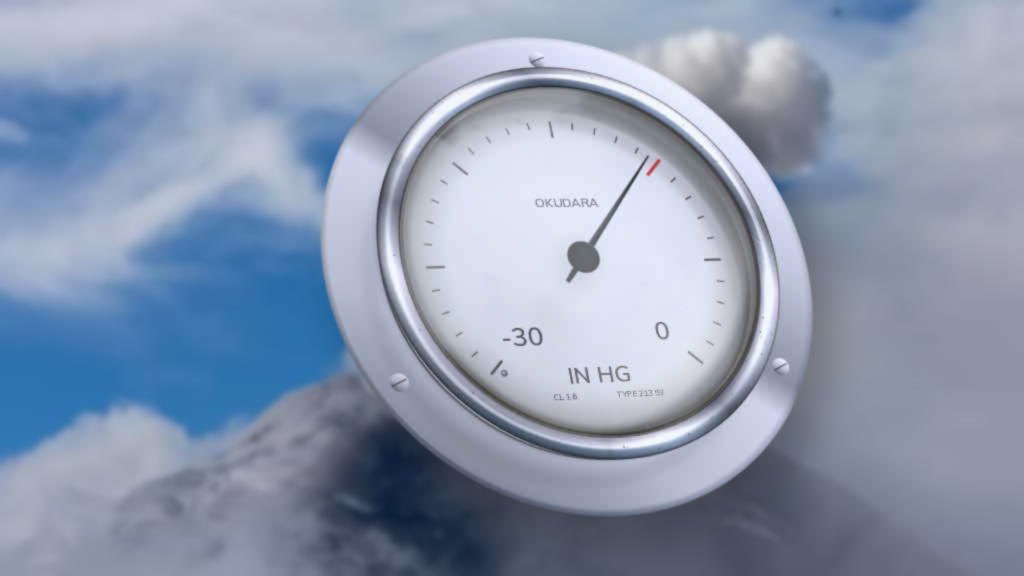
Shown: -10.5 inHg
